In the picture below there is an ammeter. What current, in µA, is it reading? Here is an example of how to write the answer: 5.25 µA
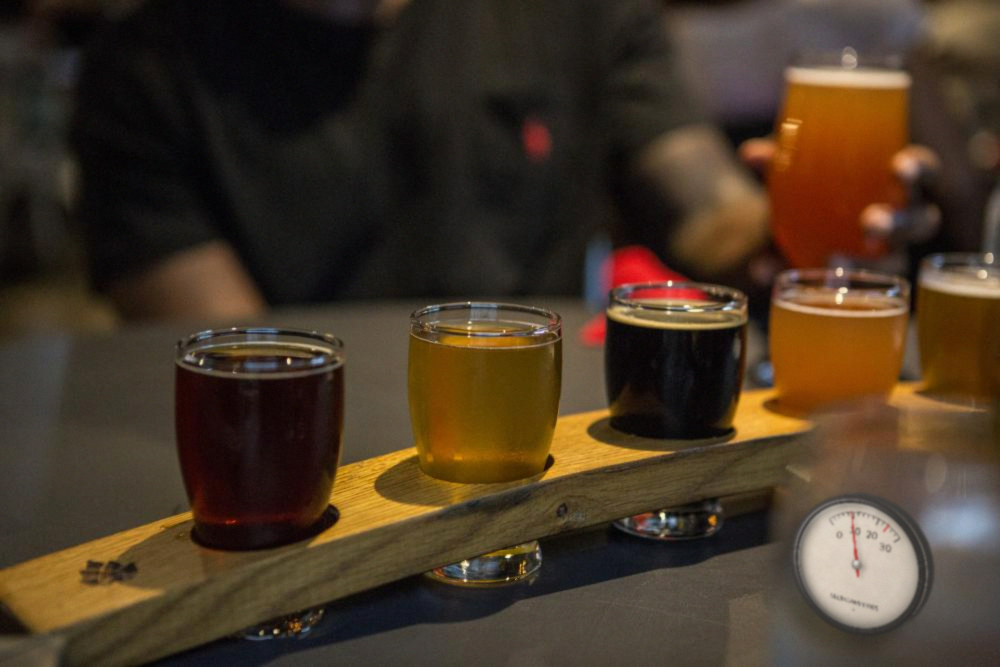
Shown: 10 µA
